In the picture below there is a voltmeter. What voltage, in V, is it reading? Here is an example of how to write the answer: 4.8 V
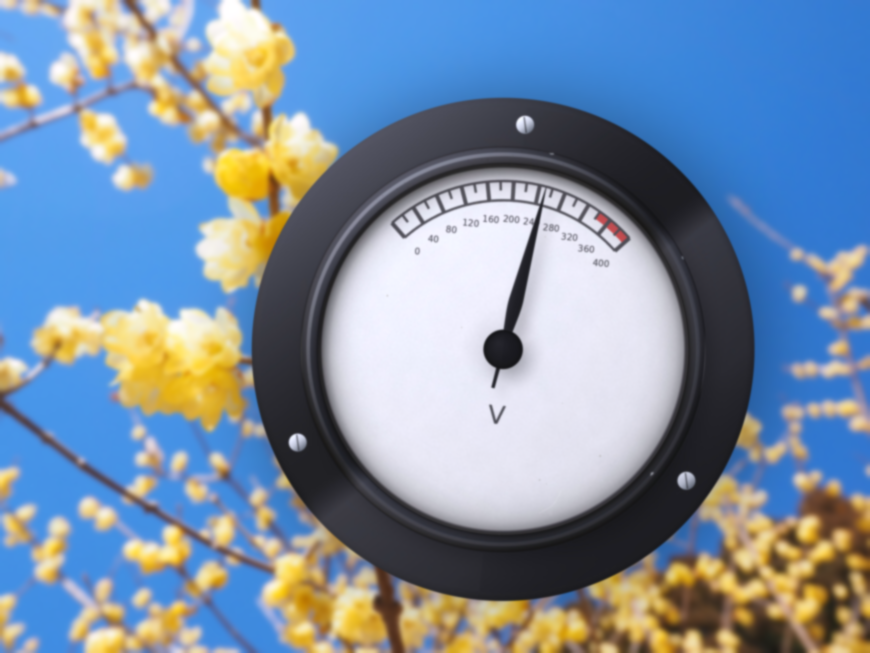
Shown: 250 V
